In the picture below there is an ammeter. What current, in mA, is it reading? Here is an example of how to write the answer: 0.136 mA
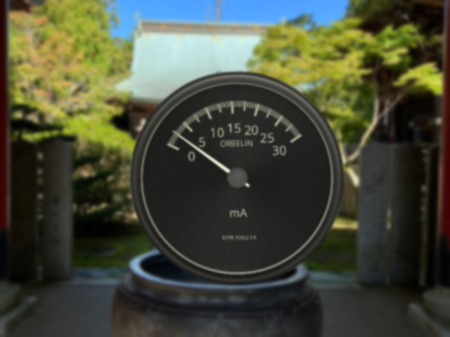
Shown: 2.5 mA
